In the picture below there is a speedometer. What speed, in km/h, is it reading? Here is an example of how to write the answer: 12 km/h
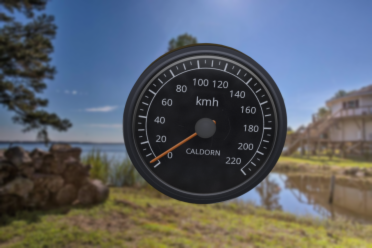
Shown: 5 km/h
